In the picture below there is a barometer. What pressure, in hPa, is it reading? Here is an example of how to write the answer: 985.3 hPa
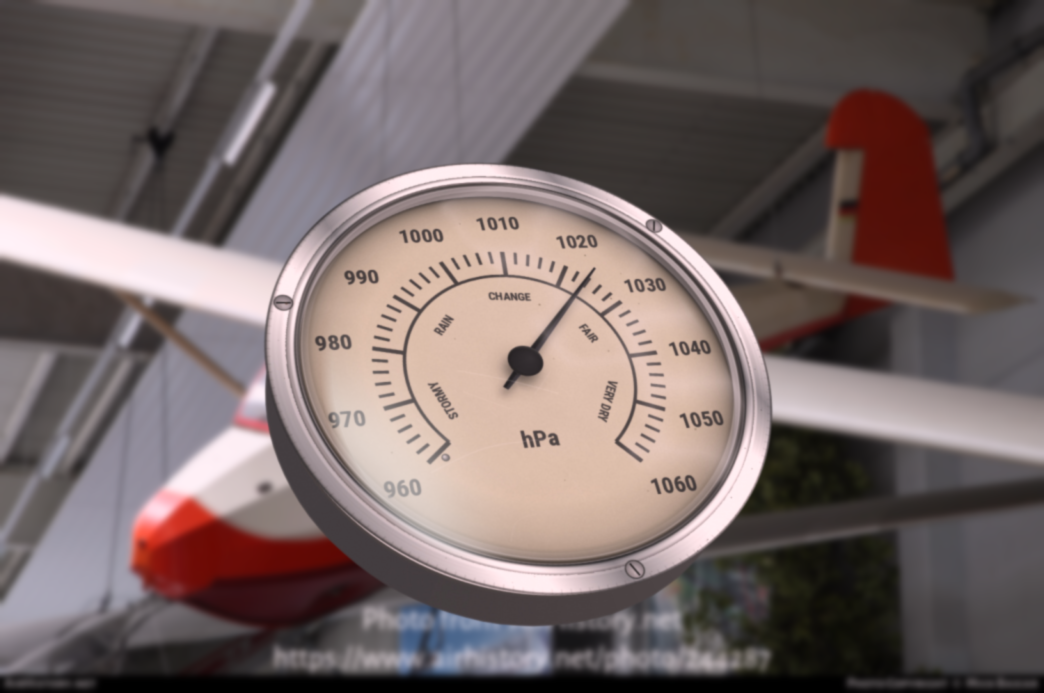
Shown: 1024 hPa
